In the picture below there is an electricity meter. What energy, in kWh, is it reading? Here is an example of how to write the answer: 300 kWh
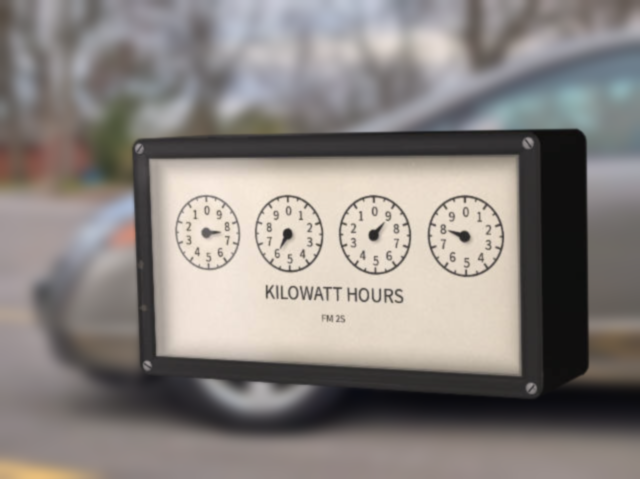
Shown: 7588 kWh
